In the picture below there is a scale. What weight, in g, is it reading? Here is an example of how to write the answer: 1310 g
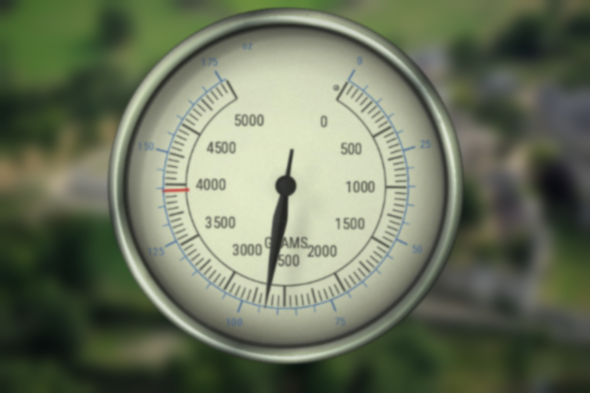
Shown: 2650 g
